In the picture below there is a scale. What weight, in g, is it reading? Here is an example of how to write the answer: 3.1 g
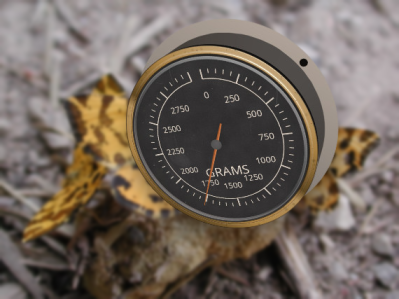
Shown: 1750 g
